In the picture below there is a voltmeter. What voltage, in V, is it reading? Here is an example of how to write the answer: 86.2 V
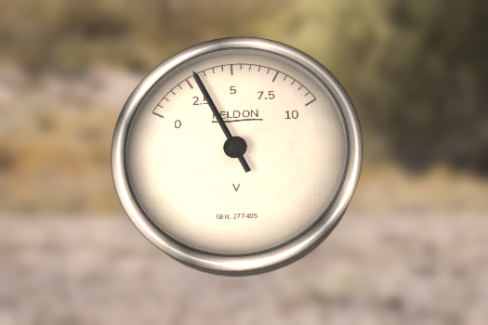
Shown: 3 V
